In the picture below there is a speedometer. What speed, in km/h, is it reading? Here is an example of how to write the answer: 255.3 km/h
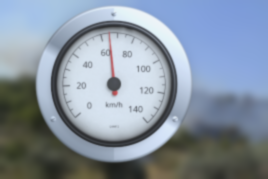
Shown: 65 km/h
